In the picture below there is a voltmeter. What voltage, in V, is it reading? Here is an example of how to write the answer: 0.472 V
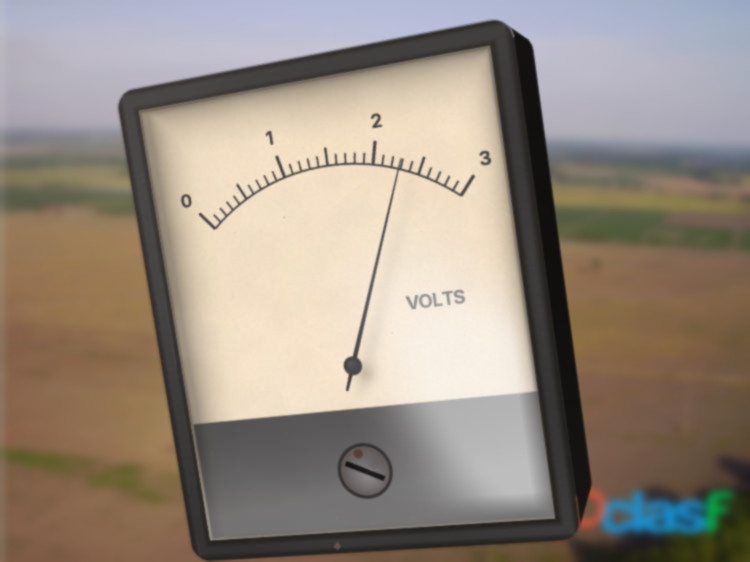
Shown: 2.3 V
